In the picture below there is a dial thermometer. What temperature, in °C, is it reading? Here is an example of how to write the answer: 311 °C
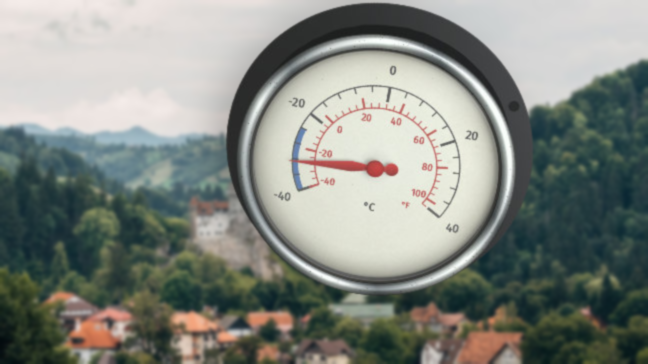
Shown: -32 °C
